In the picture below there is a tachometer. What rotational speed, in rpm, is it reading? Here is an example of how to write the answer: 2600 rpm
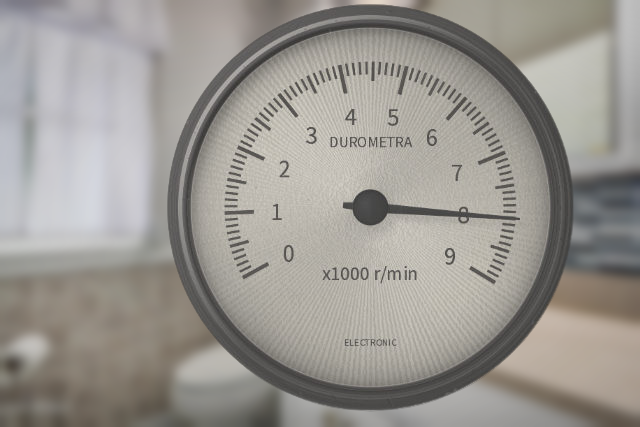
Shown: 8000 rpm
